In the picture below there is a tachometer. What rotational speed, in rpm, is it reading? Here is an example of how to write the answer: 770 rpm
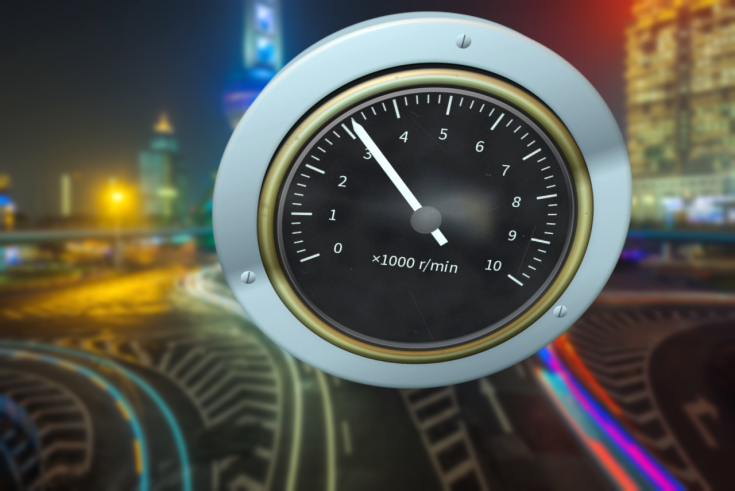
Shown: 3200 rpm
